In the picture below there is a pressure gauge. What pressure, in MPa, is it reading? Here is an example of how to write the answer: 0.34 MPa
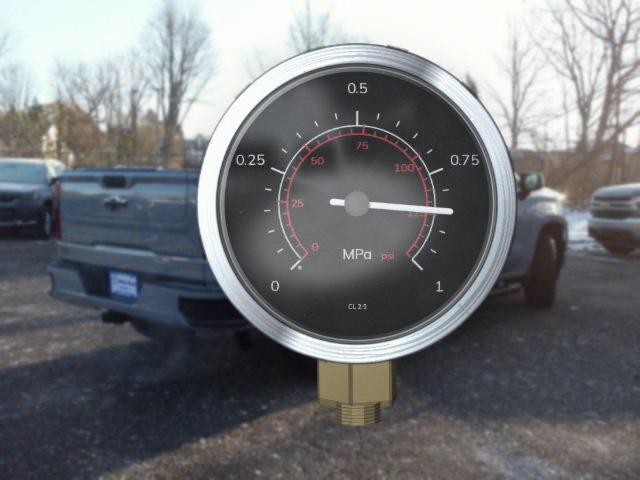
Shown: 0.85 MPa
